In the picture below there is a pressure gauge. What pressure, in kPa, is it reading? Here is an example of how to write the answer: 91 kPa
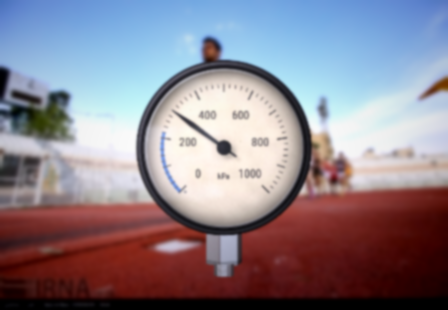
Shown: 300 kPa
